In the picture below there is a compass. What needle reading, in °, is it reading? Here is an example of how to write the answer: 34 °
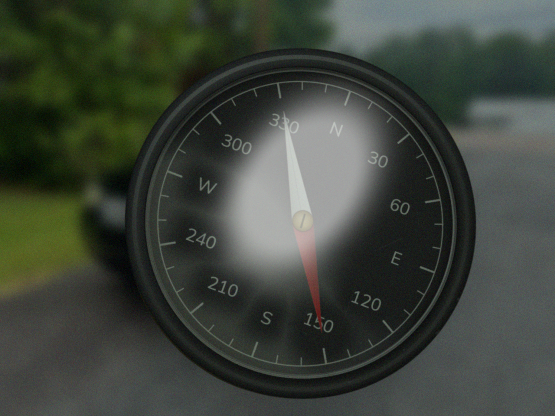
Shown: 150 °
